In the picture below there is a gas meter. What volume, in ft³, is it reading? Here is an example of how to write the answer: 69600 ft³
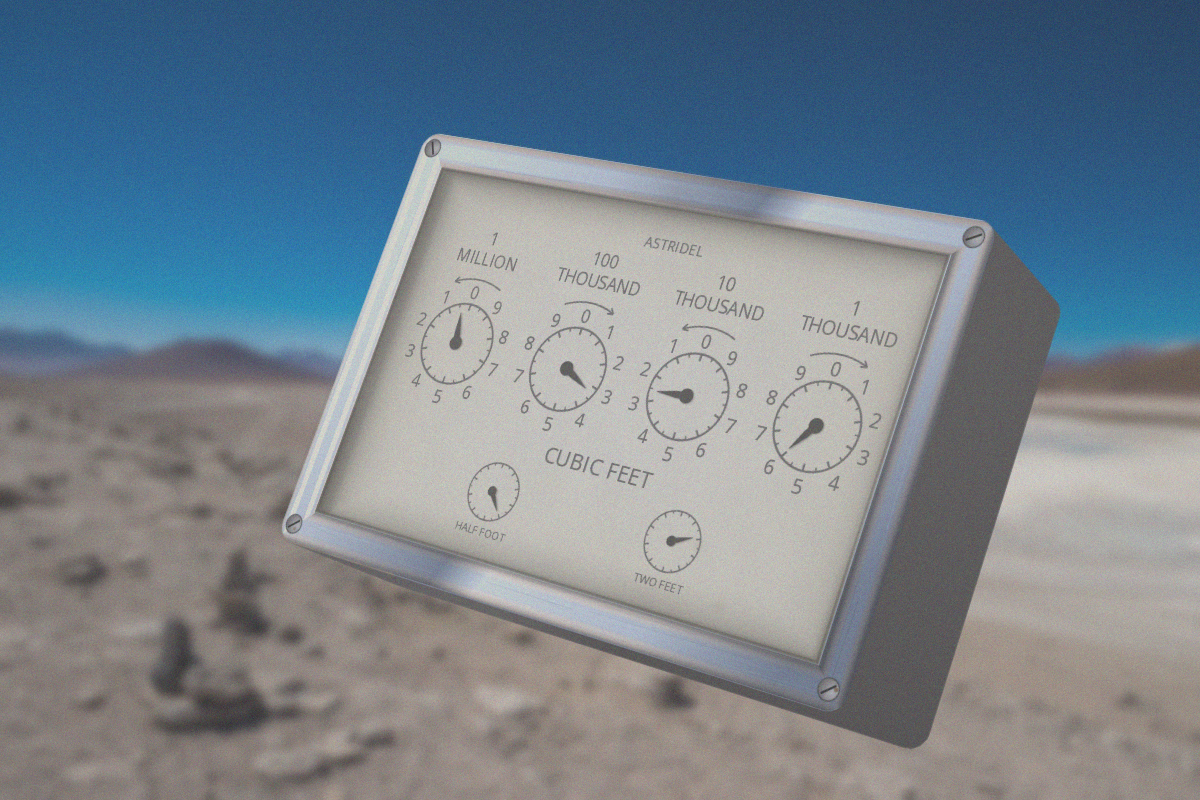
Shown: 32600 ft³
